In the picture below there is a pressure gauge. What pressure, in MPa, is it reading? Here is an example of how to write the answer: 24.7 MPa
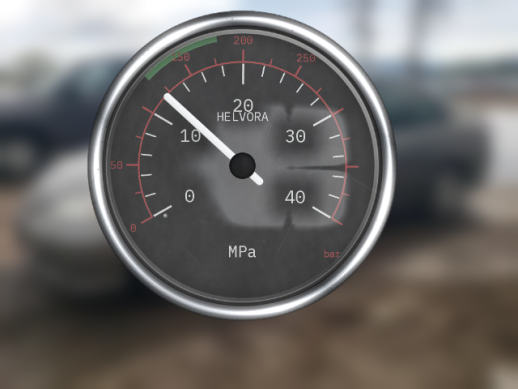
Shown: 12 MPa
